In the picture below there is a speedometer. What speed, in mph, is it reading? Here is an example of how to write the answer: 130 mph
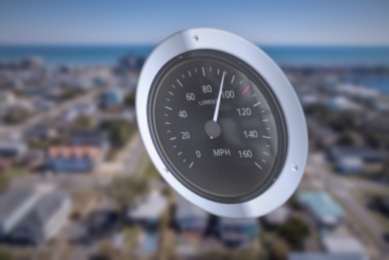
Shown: 95 mph
